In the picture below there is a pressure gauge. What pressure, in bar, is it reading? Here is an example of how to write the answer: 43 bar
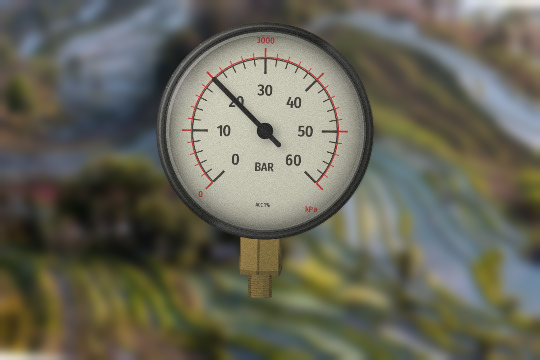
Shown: 20 bar
